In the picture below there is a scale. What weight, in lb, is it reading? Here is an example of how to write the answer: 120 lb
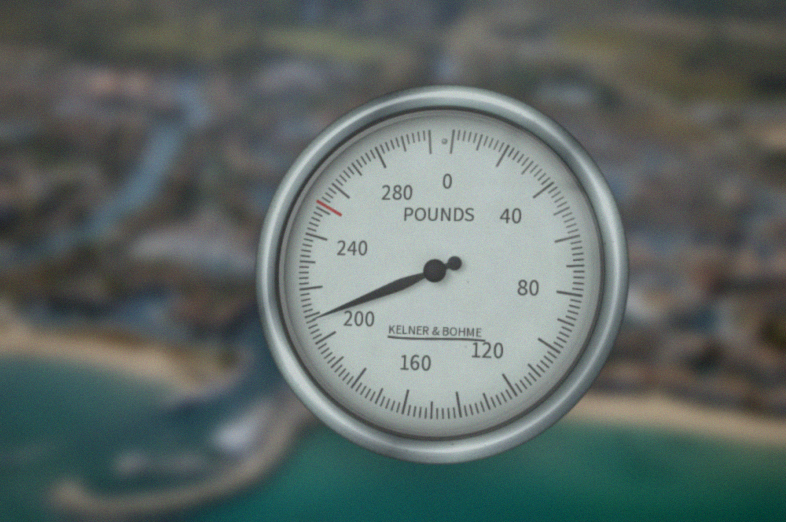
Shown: 208 lb
